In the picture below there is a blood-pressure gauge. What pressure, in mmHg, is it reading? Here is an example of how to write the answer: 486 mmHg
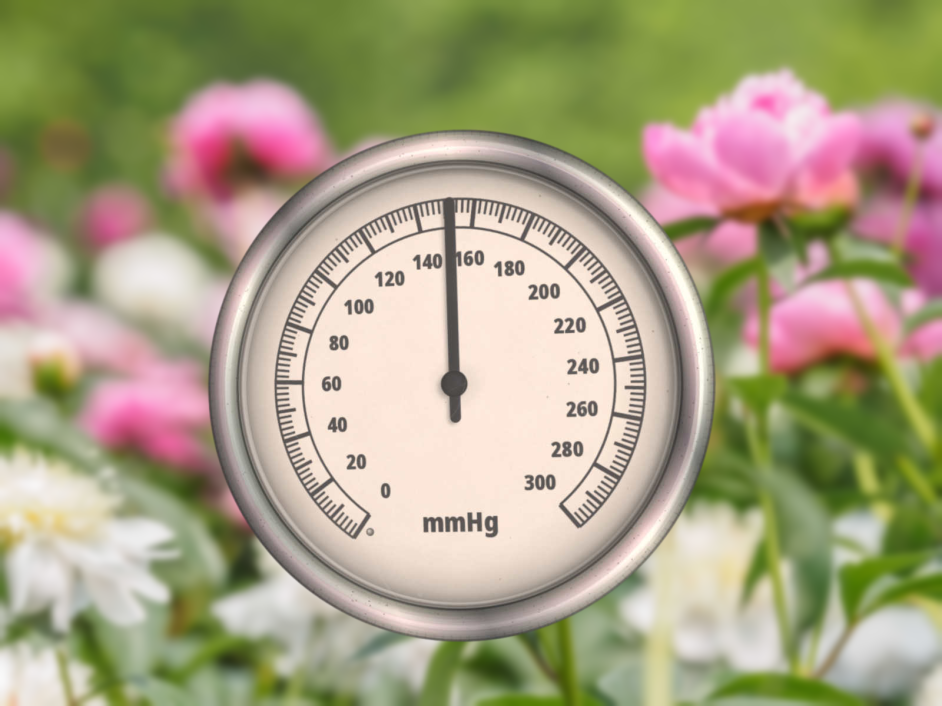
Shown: 152 mmHg
